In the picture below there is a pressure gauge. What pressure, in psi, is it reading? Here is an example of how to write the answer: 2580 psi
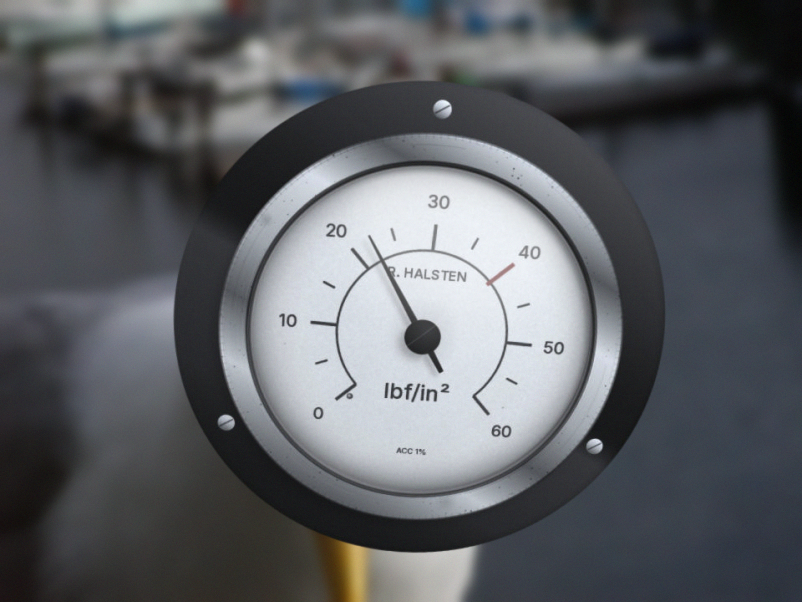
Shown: 22.5 psi
